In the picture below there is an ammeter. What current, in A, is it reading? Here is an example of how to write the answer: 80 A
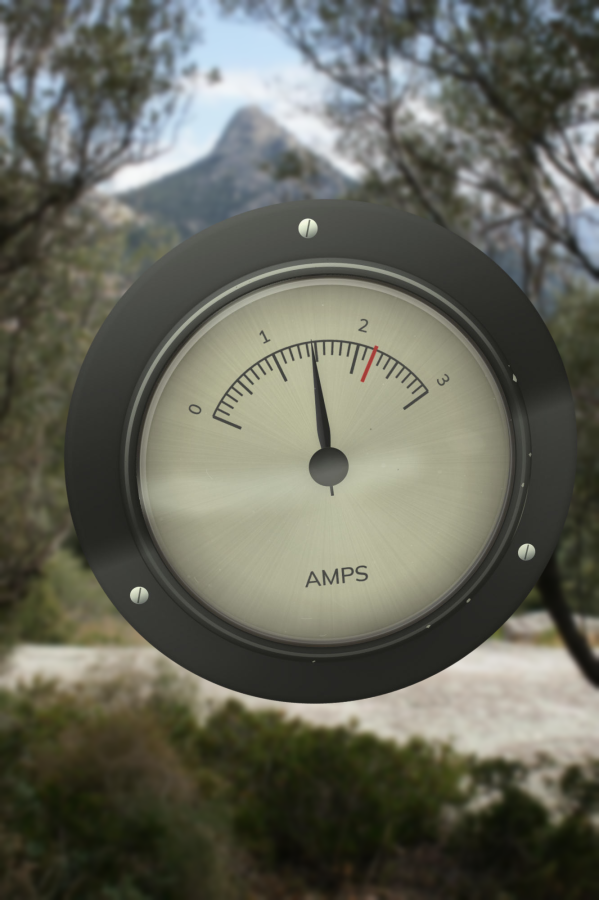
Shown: 1.45 A
